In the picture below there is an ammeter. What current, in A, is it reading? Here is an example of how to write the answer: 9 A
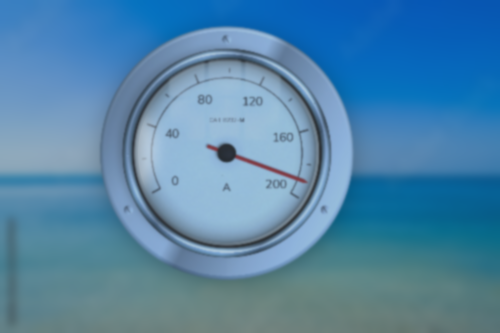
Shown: 190 A
